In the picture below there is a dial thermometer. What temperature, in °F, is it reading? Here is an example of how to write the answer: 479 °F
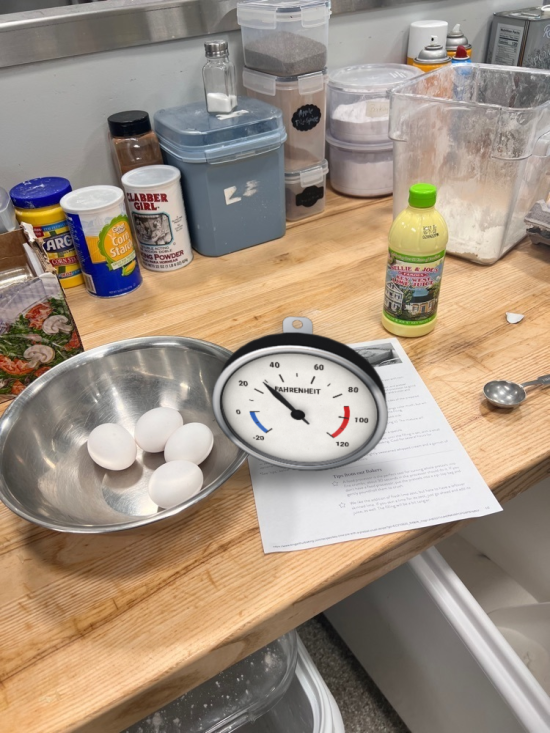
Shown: 30 °F
